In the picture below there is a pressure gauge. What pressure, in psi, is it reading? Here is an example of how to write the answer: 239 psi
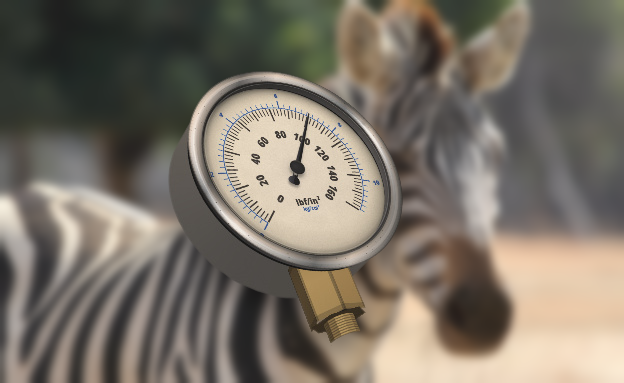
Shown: 100 psi
